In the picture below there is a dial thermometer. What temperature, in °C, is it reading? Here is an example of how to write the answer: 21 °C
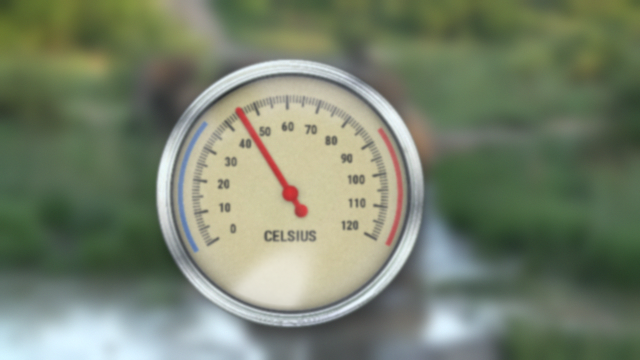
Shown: 45 °C
